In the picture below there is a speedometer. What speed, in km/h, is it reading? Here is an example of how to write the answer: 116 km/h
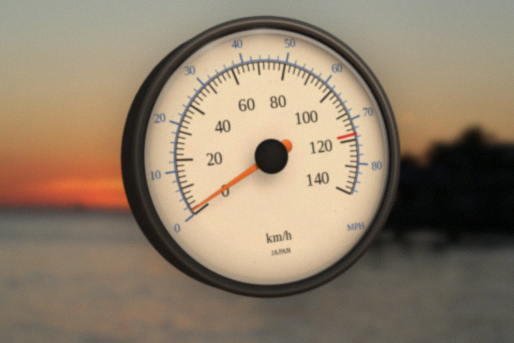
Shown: 2 km/h
